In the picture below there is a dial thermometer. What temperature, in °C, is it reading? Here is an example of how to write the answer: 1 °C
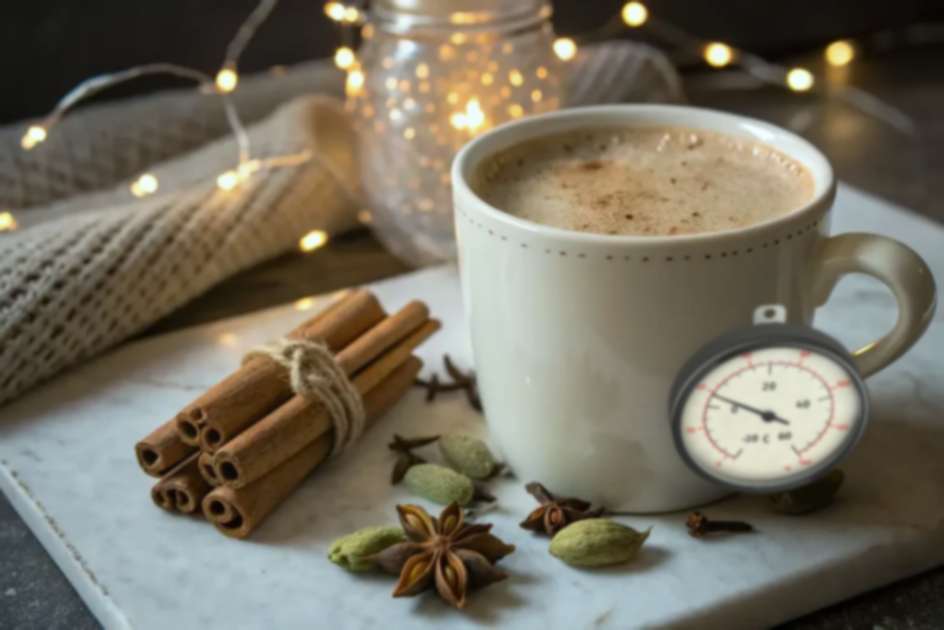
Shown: 4 °C
